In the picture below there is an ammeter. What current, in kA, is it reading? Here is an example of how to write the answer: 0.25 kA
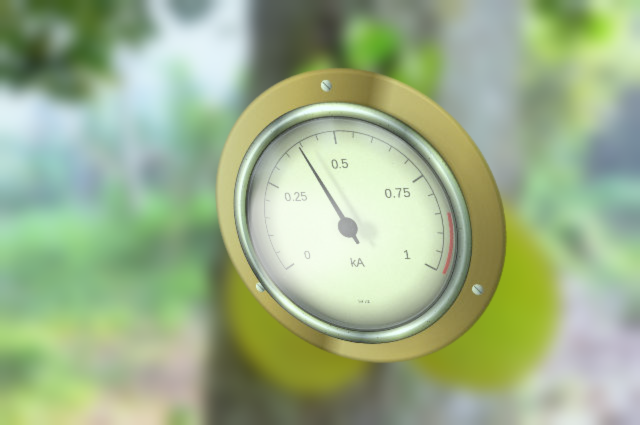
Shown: 0.4 kA
